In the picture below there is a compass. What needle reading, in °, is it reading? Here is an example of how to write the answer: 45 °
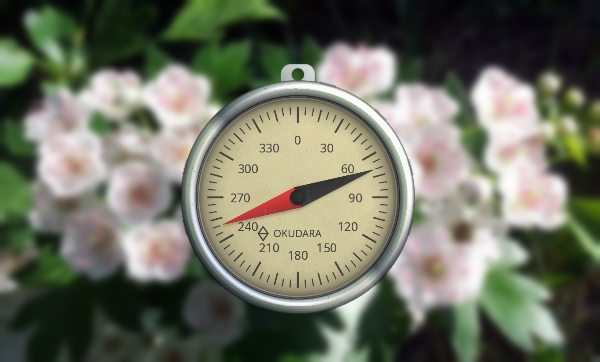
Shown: 250 °
